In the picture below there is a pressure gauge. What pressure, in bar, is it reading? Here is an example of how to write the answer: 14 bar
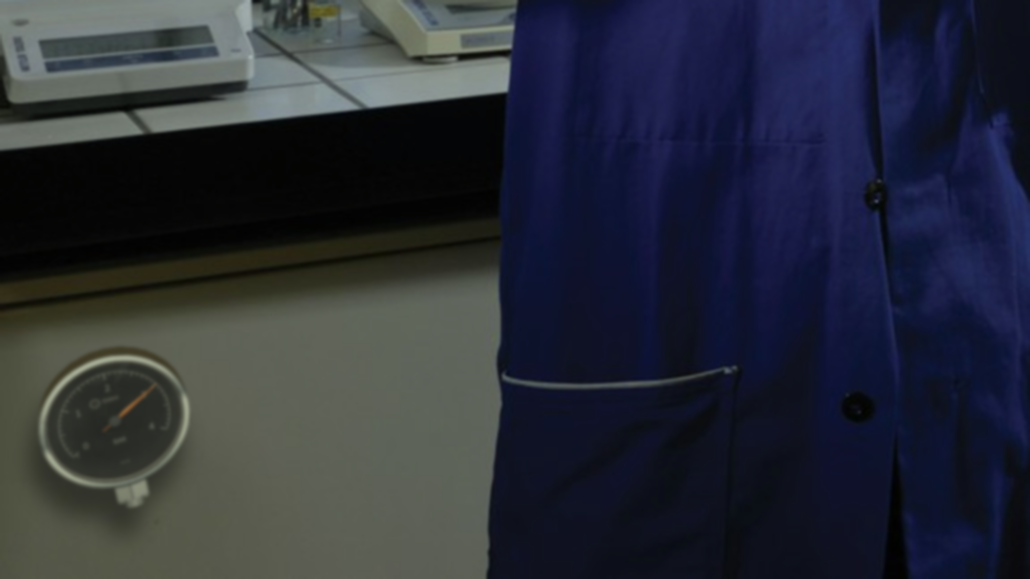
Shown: 3 bar
